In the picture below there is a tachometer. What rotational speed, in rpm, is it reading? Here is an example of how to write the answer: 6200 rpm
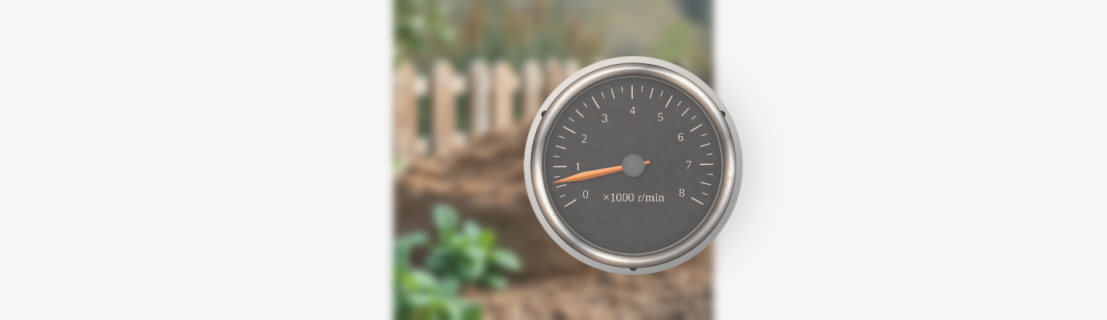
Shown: 625 rpm
